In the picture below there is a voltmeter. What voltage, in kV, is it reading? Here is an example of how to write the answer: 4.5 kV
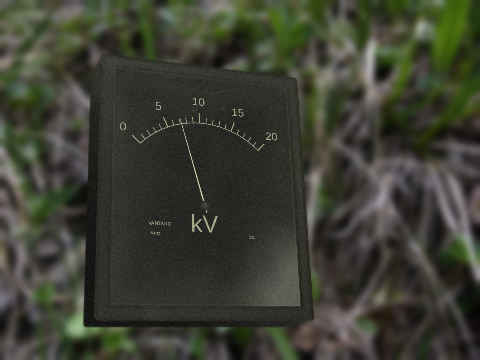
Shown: 7 kV
